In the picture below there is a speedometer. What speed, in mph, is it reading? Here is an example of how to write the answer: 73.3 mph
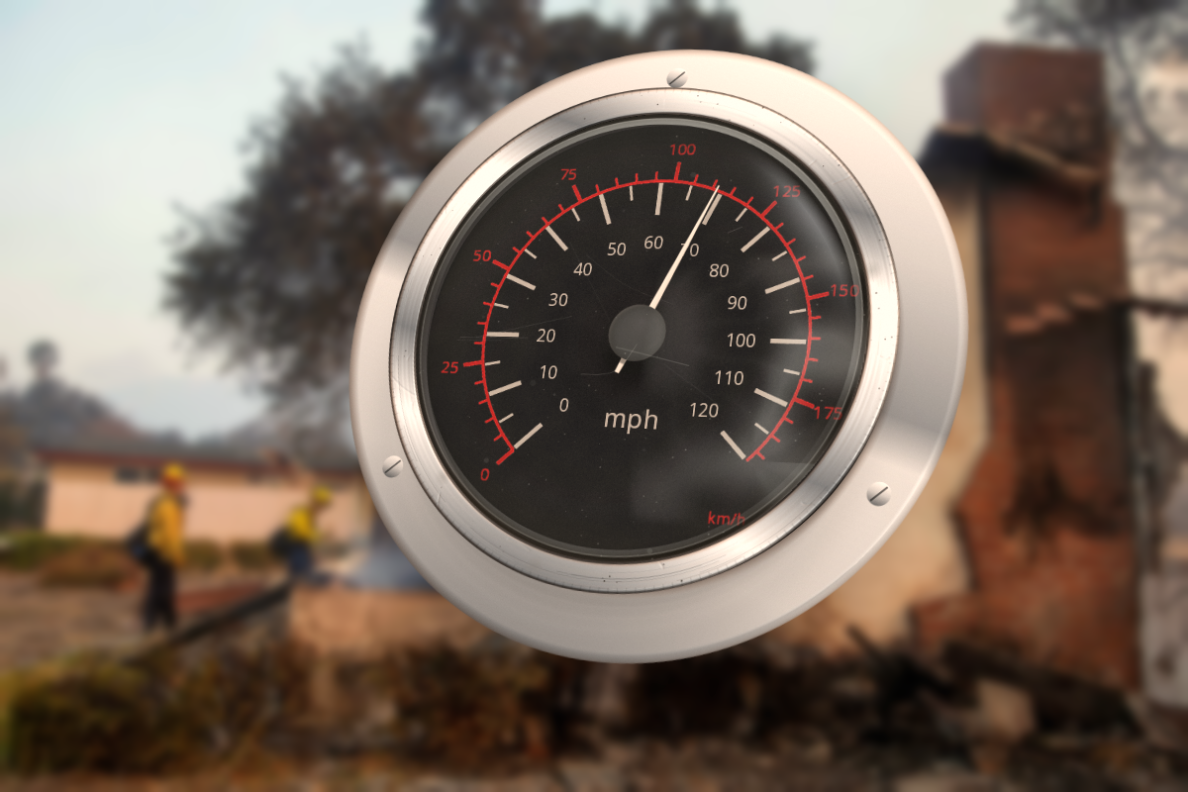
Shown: 70 mph
